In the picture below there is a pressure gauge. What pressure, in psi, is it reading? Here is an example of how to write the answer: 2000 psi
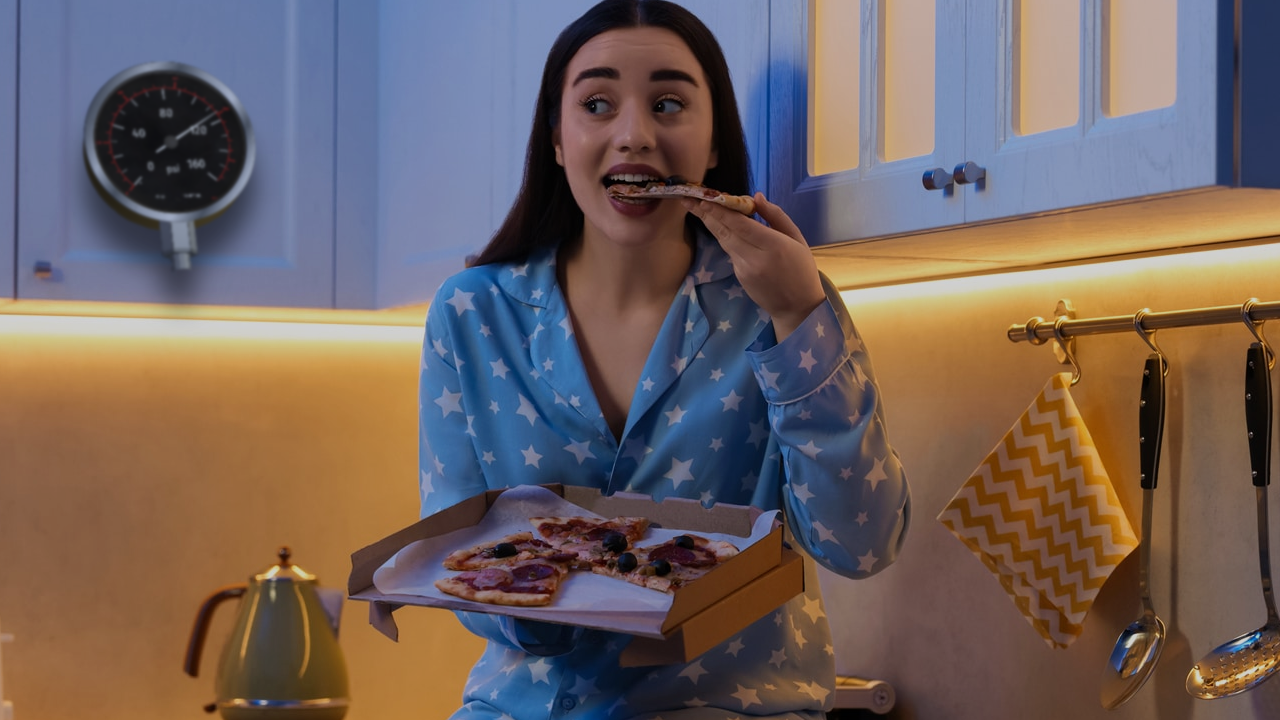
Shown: 115 psi
